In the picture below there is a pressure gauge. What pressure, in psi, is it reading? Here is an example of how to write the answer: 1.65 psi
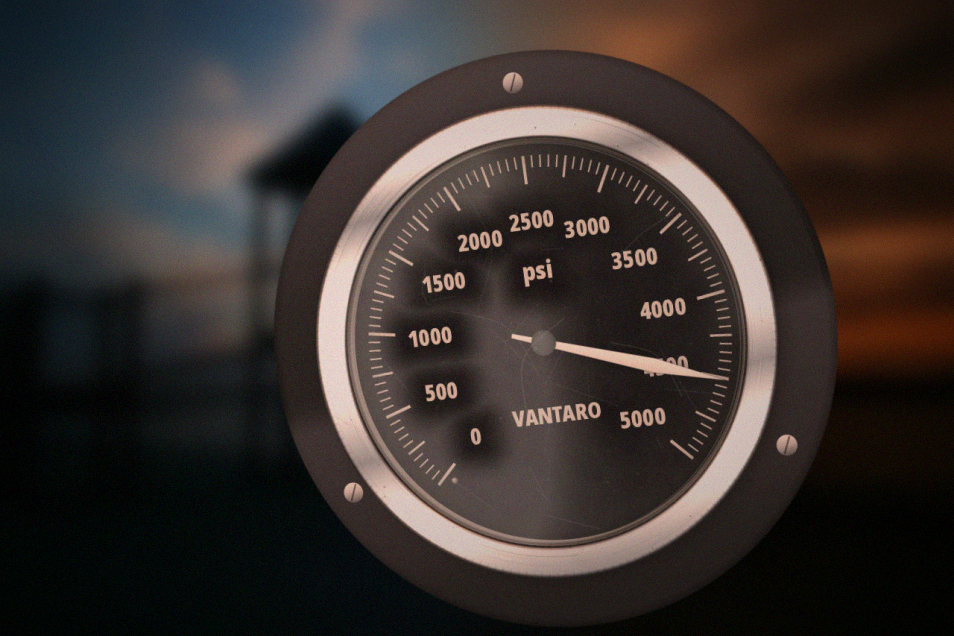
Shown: 4500 psi
